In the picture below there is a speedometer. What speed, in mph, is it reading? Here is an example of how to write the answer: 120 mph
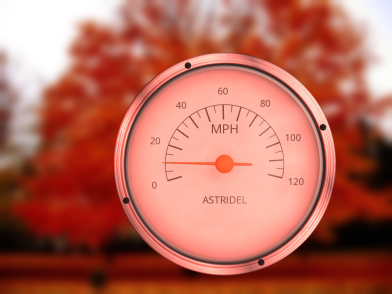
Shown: 10 mph
